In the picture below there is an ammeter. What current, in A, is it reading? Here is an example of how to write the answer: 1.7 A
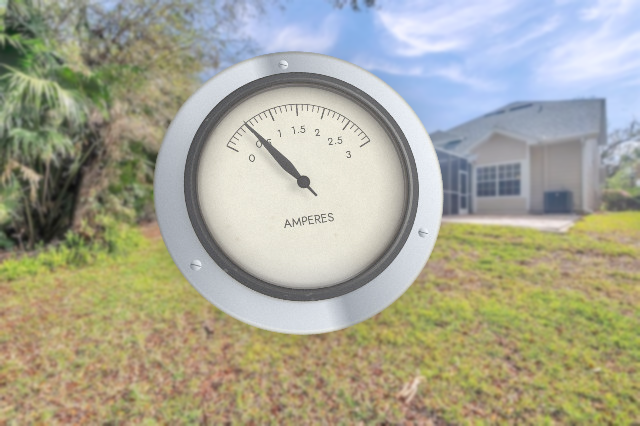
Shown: 0.5 A
